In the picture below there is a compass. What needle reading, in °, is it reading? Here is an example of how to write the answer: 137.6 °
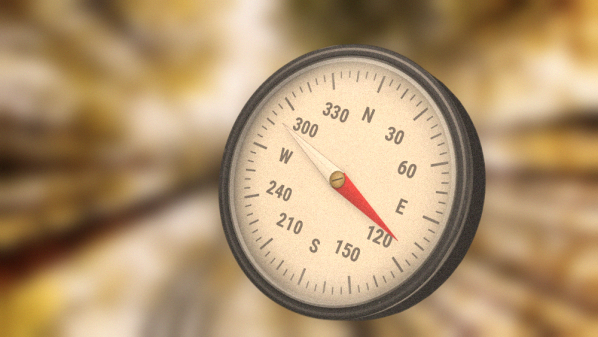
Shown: 110 °
